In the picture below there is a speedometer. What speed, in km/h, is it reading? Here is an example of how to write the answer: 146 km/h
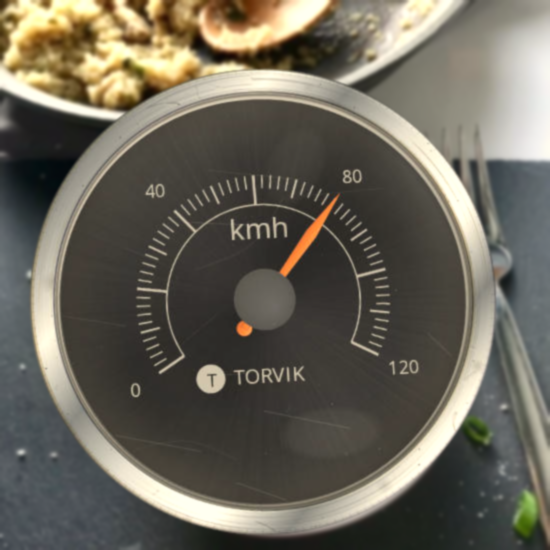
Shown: 80 km/h
